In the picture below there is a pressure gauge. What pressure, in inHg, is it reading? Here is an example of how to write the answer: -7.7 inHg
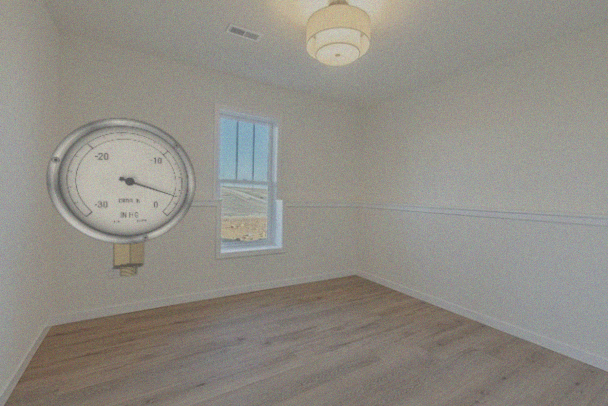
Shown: -3 inHg
